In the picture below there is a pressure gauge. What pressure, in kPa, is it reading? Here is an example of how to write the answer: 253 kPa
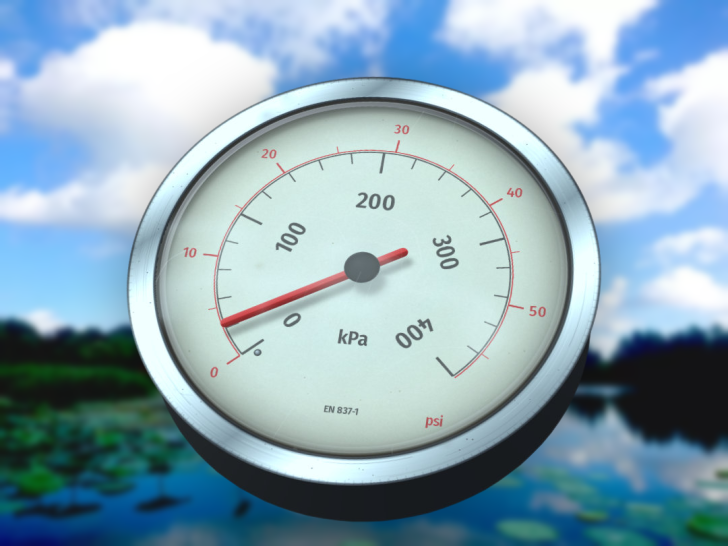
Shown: 20 kPa
